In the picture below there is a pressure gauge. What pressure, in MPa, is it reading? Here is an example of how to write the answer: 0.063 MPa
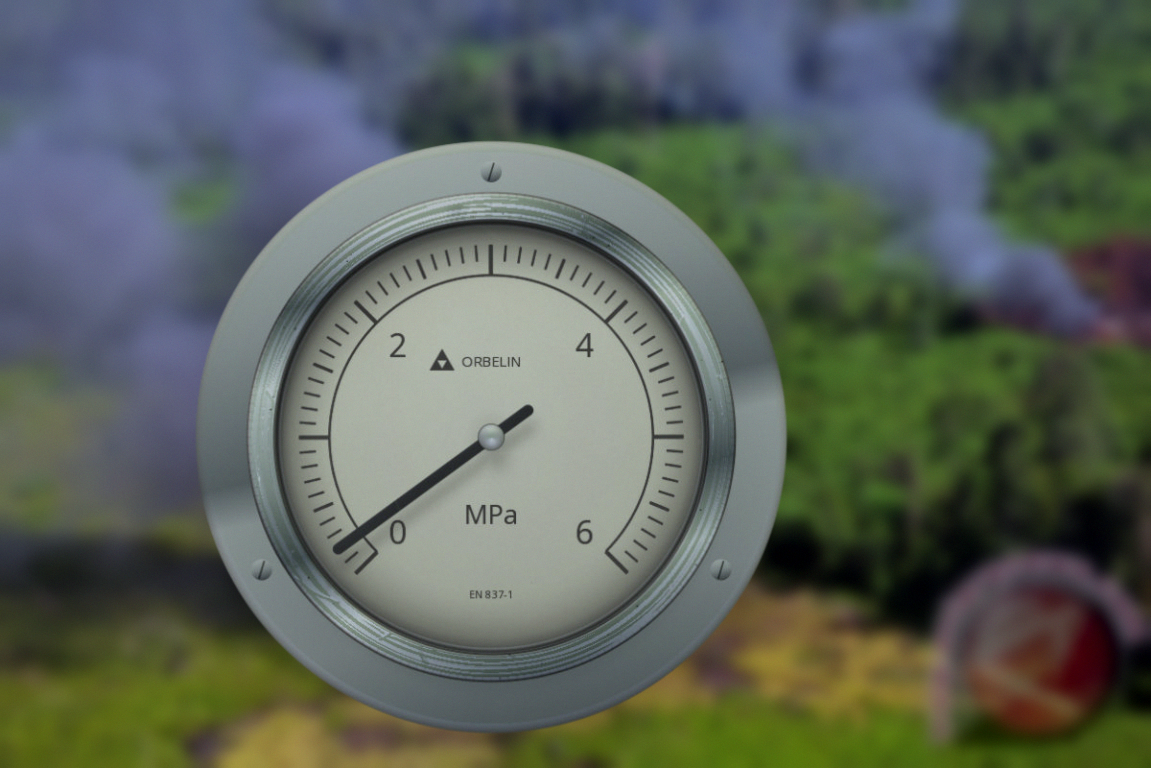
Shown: 0.2 MPa
